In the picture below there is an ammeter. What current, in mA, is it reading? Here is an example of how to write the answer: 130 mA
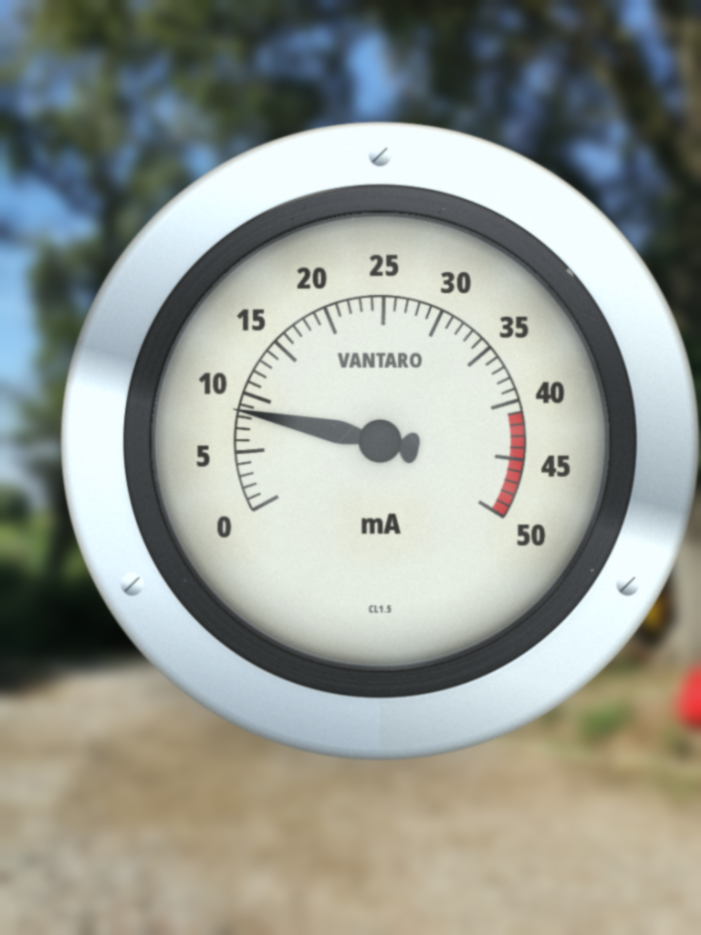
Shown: 8.5 mA
